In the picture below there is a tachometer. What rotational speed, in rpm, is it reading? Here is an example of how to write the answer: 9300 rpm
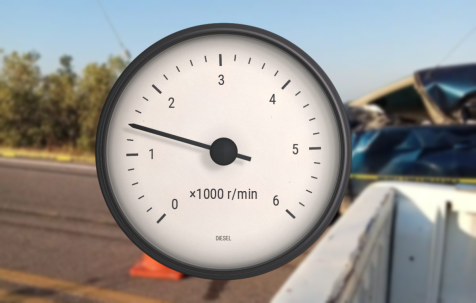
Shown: 1400 rpm
